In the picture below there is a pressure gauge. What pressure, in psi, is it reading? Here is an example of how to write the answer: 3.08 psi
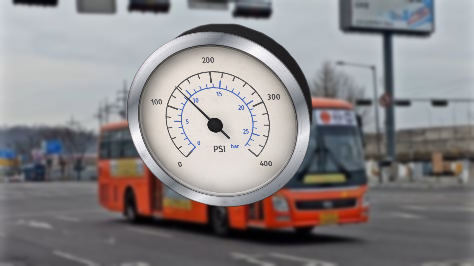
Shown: 140 psi
